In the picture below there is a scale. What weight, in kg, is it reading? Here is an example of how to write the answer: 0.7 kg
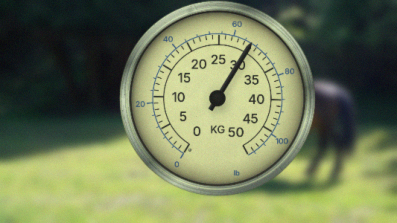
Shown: 30 kg
